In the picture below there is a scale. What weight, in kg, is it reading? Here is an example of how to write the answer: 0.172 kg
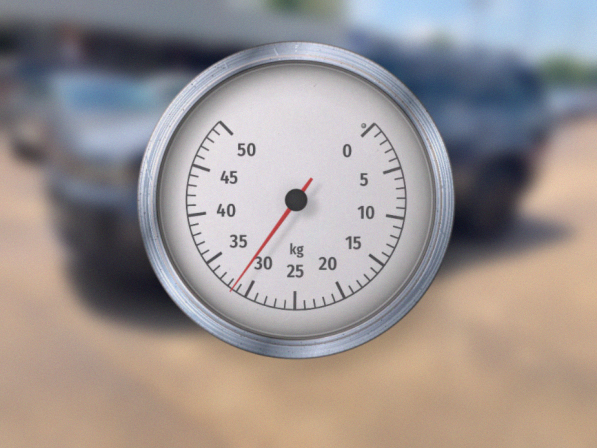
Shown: 31.5 kg
